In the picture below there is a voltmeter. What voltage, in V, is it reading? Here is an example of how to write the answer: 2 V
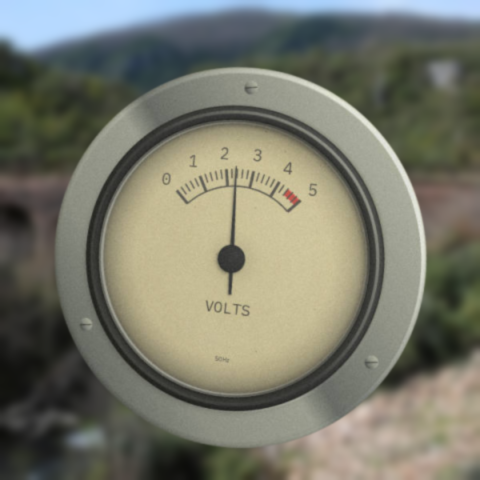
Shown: 2.4 V
